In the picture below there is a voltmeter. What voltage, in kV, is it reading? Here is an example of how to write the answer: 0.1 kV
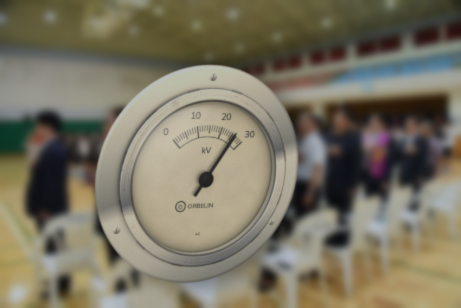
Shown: 25 kV
